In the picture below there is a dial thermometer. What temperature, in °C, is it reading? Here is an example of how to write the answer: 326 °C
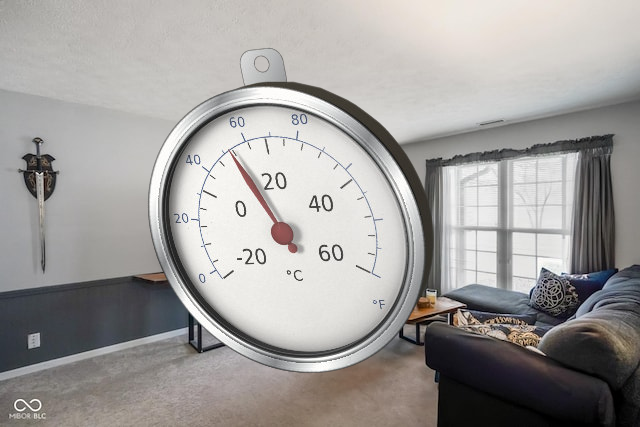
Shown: 12 °C
